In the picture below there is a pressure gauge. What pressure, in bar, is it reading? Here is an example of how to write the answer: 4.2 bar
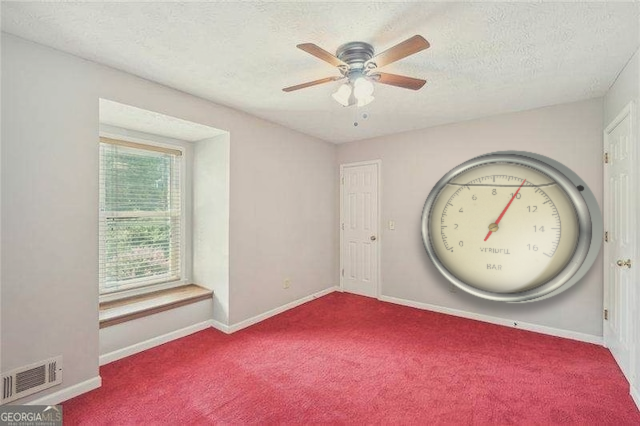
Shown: 10 bar
